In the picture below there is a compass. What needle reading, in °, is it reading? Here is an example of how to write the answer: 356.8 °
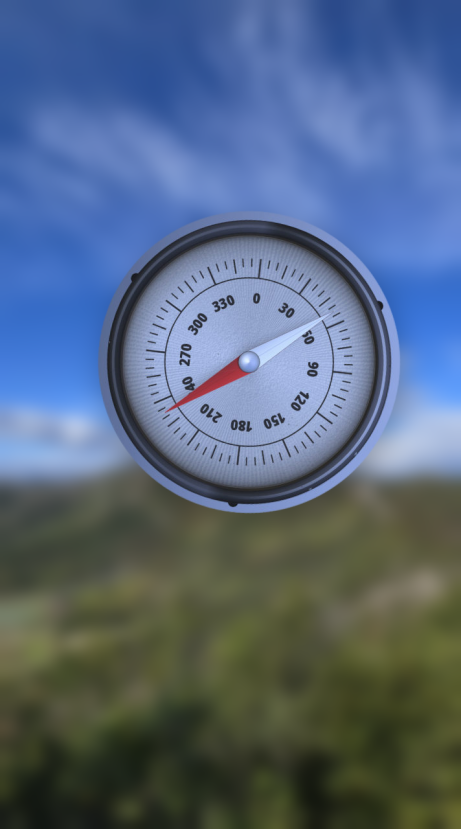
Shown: 232.5 °
